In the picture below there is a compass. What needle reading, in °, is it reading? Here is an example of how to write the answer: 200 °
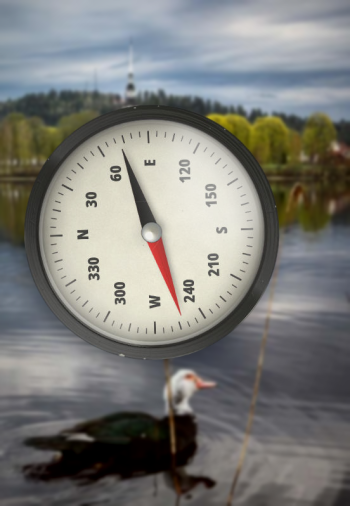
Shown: 252.5 °
